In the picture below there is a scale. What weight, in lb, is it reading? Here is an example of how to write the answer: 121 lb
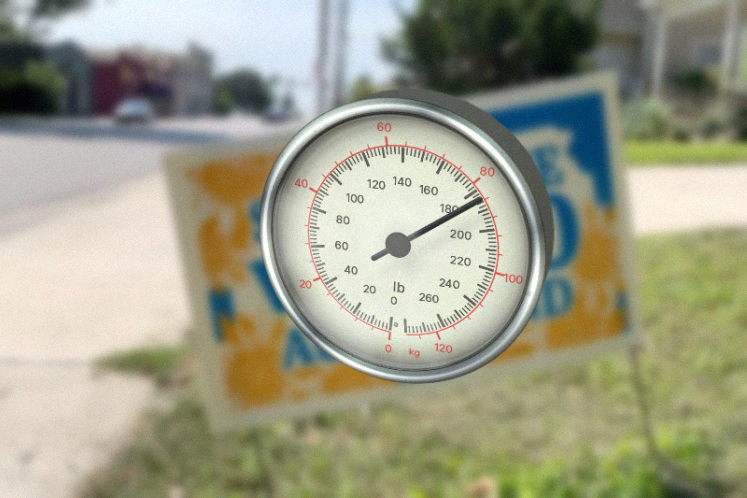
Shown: 184 lb
